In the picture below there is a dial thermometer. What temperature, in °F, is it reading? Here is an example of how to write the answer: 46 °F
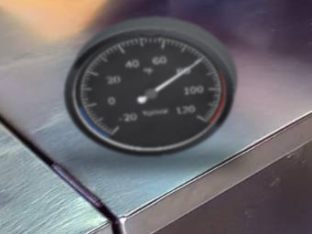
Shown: 80 °F
